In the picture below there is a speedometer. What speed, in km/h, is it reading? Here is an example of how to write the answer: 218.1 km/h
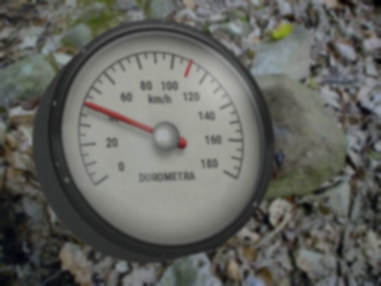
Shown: 40 km/h
